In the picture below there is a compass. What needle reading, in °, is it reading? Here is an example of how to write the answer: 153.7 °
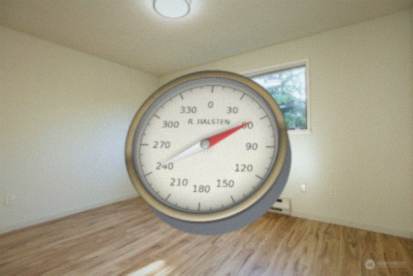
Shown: 60 °
